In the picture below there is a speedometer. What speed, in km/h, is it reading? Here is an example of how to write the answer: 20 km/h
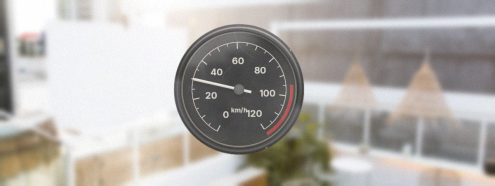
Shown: 30 km/h
